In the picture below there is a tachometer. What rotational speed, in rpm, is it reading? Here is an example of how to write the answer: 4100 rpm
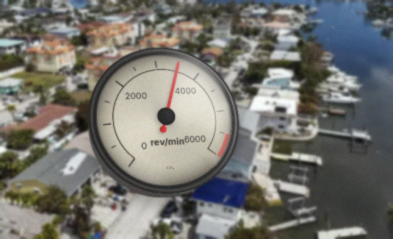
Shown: 3500 rpm
